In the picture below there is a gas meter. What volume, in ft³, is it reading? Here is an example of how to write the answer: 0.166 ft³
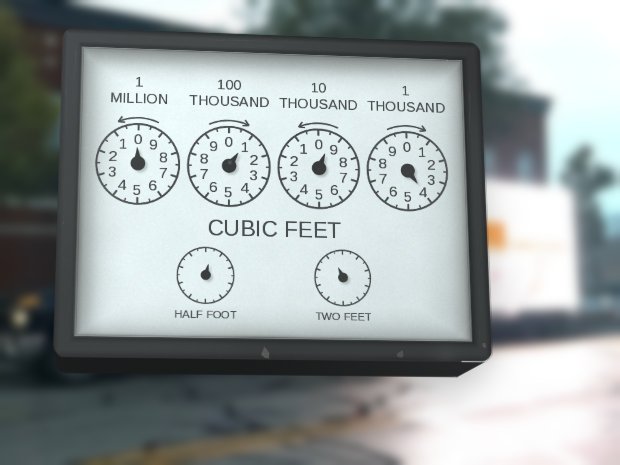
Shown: 9400 ft³
